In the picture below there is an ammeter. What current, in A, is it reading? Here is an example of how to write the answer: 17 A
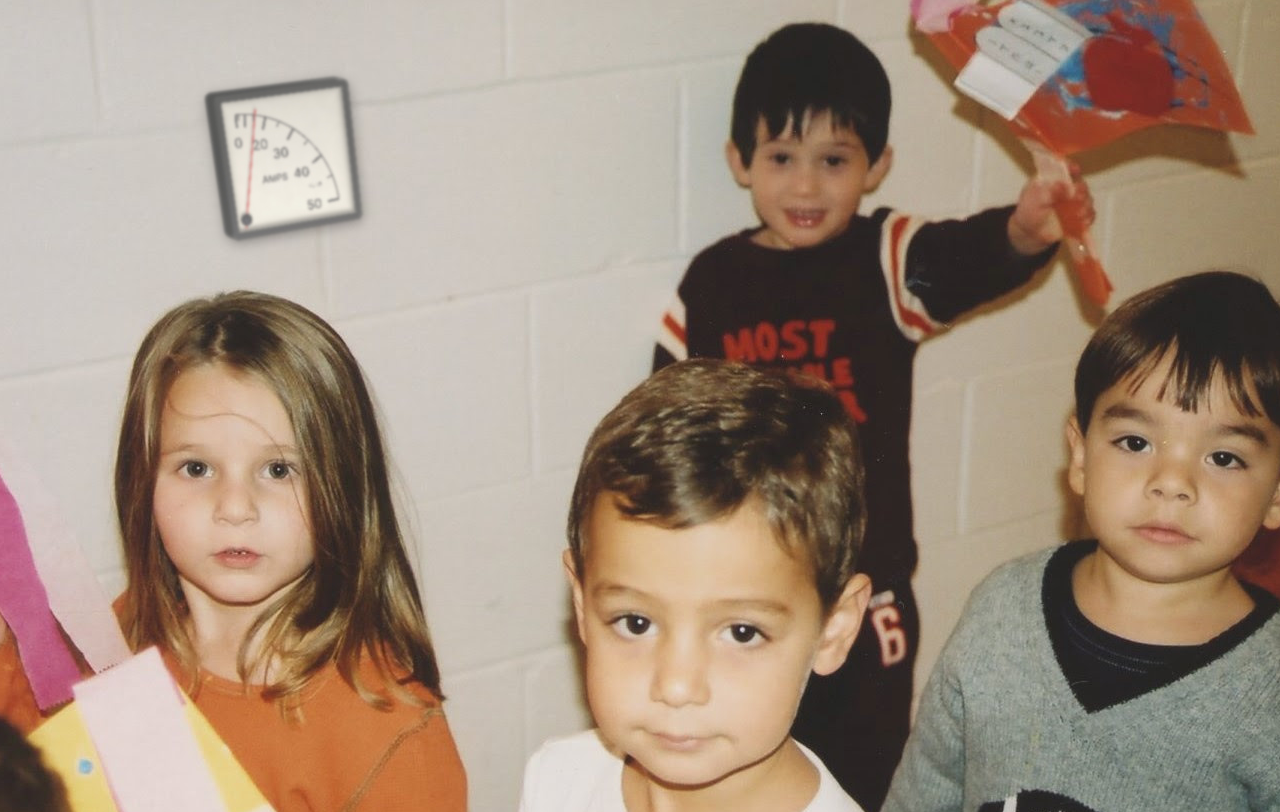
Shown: 15 A
